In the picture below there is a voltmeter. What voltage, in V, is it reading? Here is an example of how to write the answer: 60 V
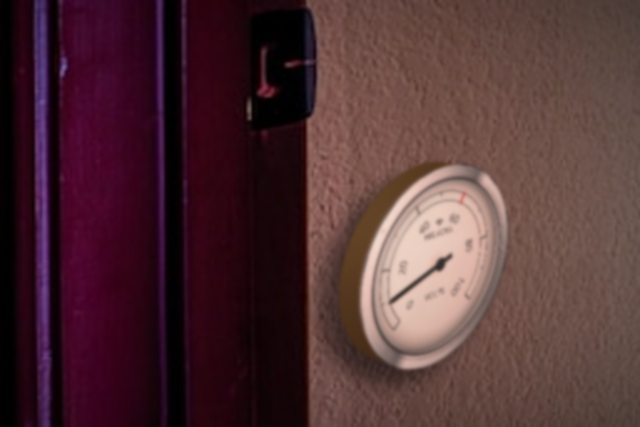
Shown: 10 V
